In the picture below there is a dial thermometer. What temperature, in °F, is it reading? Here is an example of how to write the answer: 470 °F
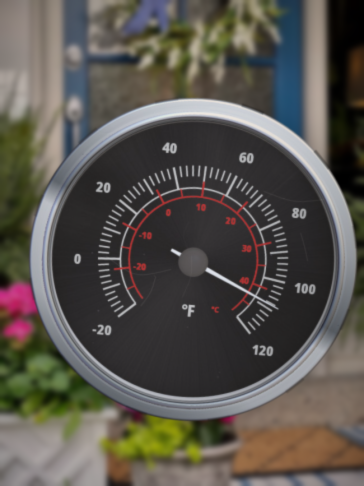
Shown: 108 °F
